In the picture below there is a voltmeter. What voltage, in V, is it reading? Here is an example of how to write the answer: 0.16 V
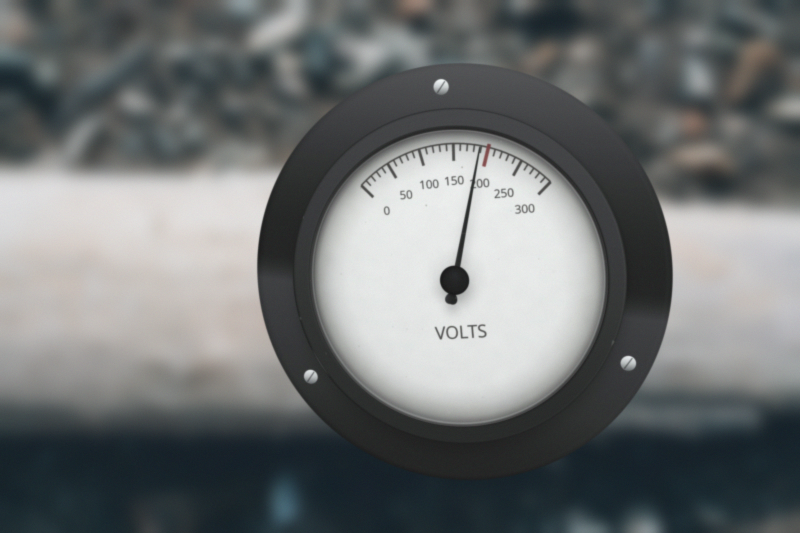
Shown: 190 V
